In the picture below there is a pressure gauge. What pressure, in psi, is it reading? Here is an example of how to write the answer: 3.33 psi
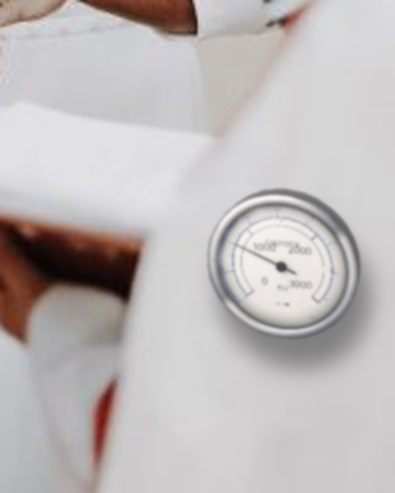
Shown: 750 psi
